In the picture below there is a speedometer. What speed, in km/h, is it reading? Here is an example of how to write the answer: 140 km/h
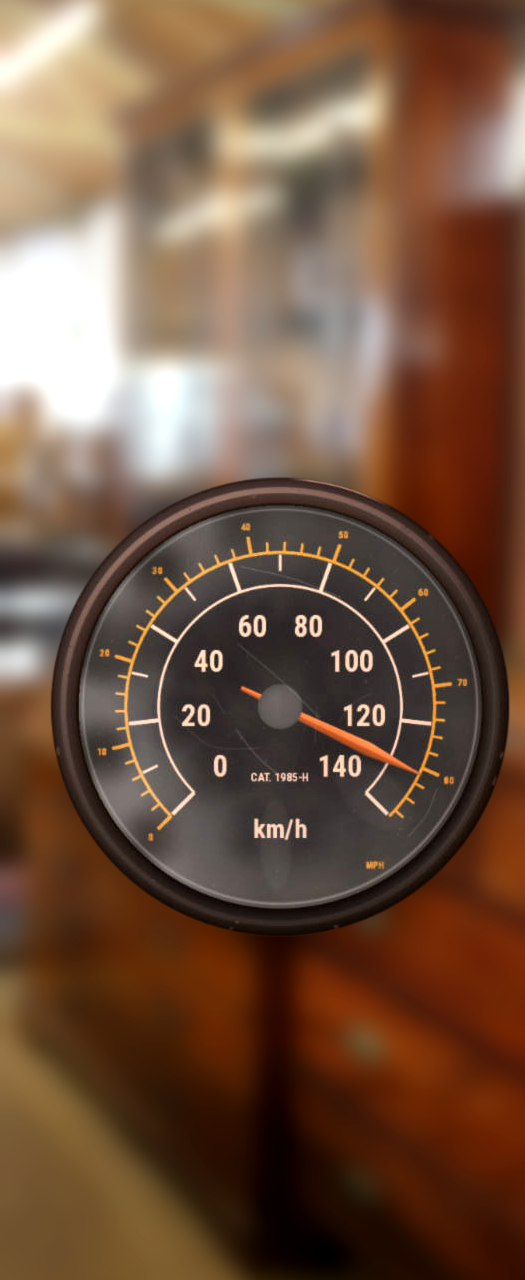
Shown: 130 km/h
